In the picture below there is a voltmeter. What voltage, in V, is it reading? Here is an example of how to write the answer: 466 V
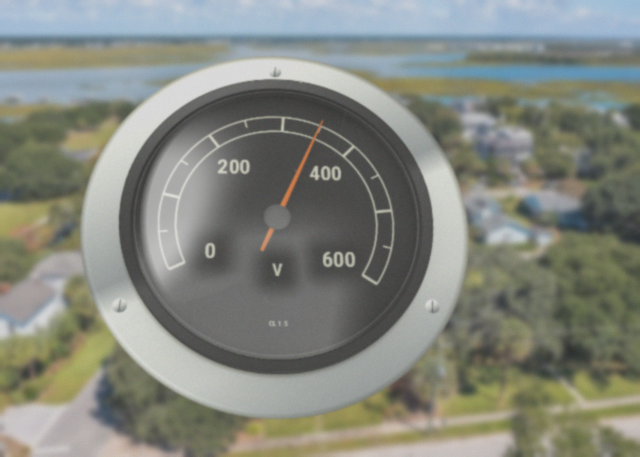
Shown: 350 V
